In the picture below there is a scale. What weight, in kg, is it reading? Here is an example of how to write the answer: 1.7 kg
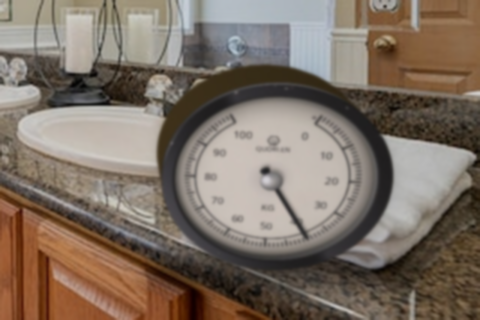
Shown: 40 kg
